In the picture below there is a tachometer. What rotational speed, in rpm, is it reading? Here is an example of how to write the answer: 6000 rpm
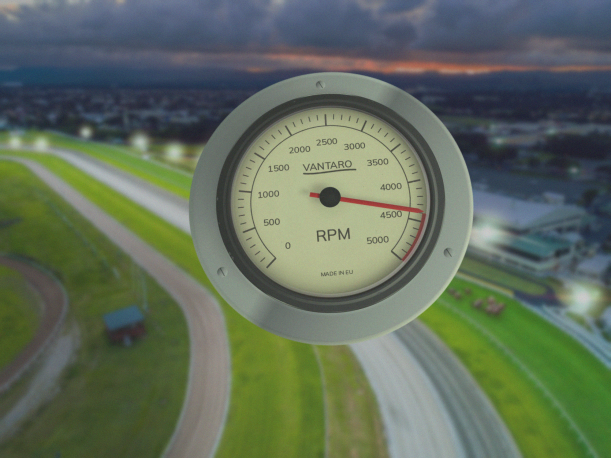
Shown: 4400 rpm
